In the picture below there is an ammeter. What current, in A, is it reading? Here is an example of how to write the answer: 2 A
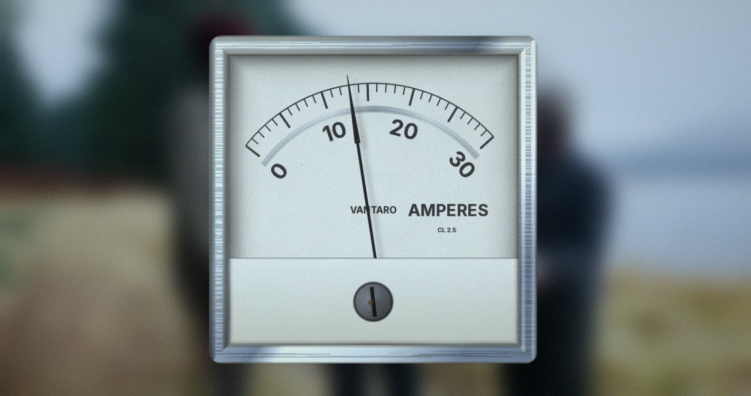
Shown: 13 A
